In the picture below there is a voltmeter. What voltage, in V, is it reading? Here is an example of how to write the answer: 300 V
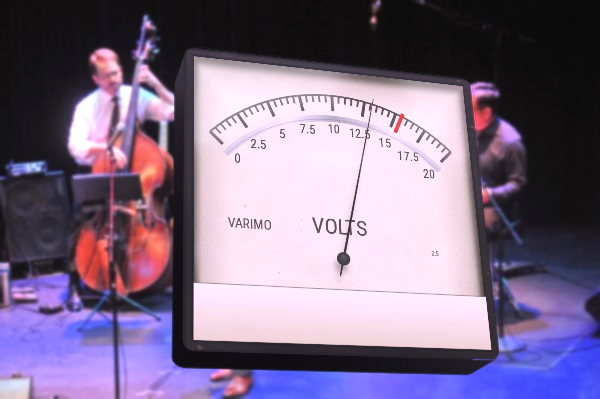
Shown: 13 V
